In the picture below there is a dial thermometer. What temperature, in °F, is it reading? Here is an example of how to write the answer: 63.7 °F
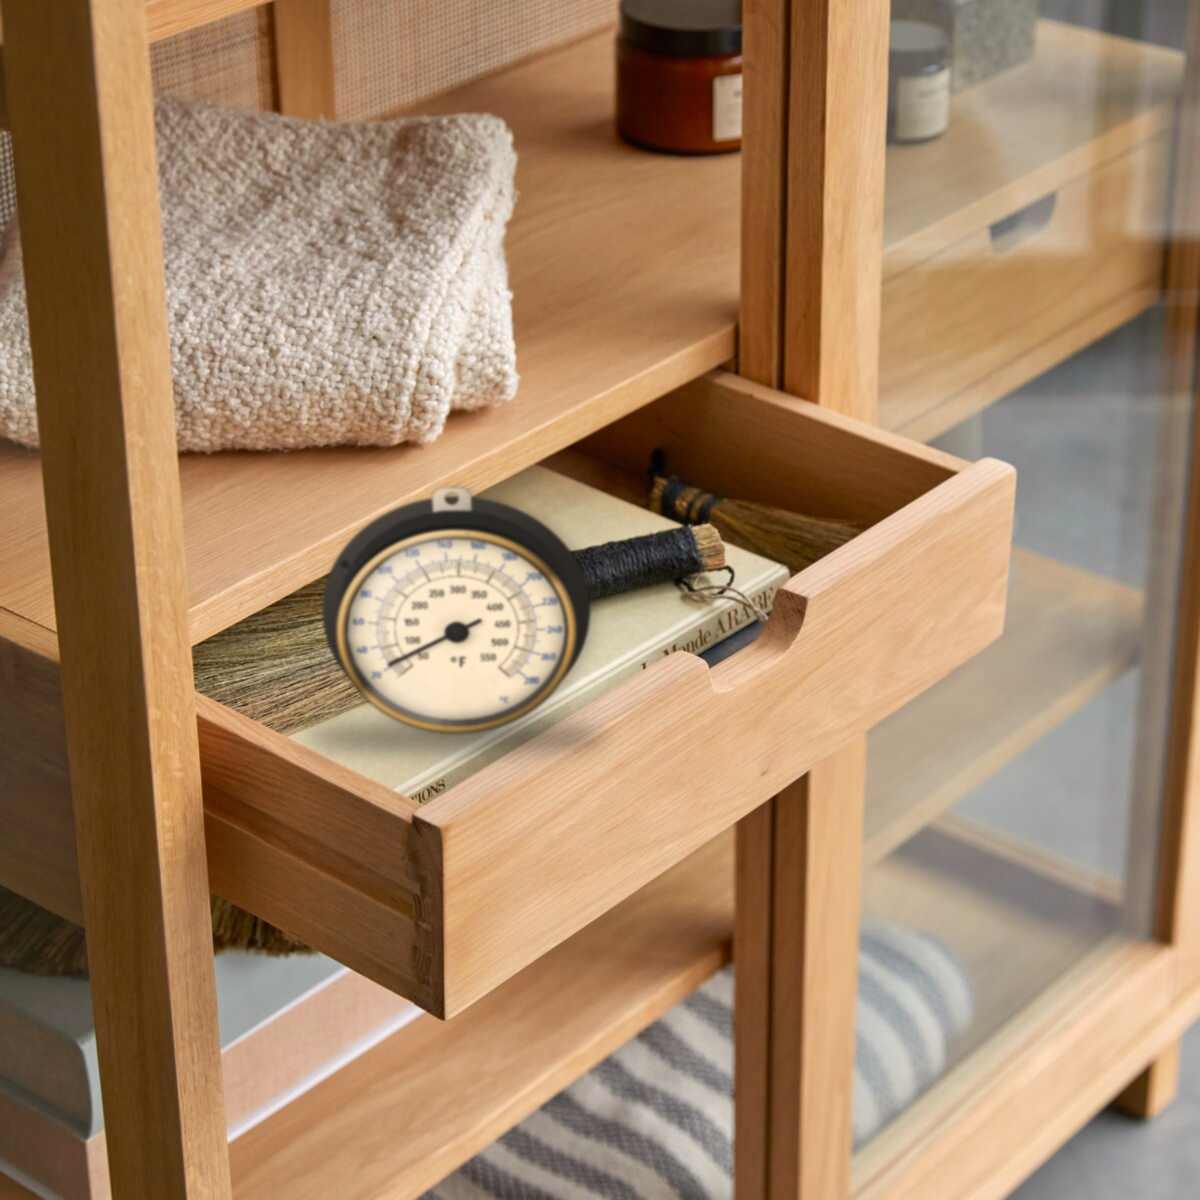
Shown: 75 °F
